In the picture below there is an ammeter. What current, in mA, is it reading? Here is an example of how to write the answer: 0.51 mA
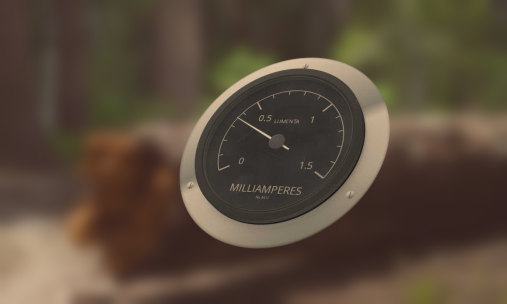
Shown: 0.35 mA
